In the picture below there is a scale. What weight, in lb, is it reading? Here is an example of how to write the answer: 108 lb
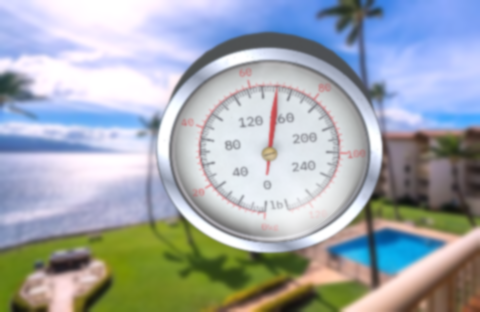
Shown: 150 lb
